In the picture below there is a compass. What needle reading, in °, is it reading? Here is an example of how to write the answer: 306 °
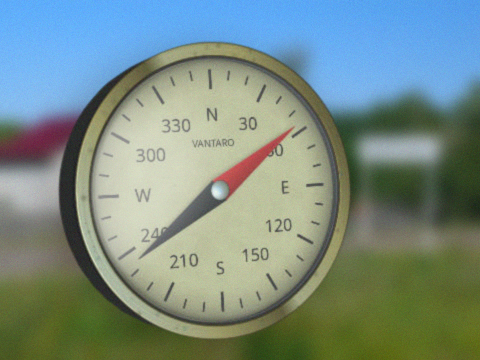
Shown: 55 °
